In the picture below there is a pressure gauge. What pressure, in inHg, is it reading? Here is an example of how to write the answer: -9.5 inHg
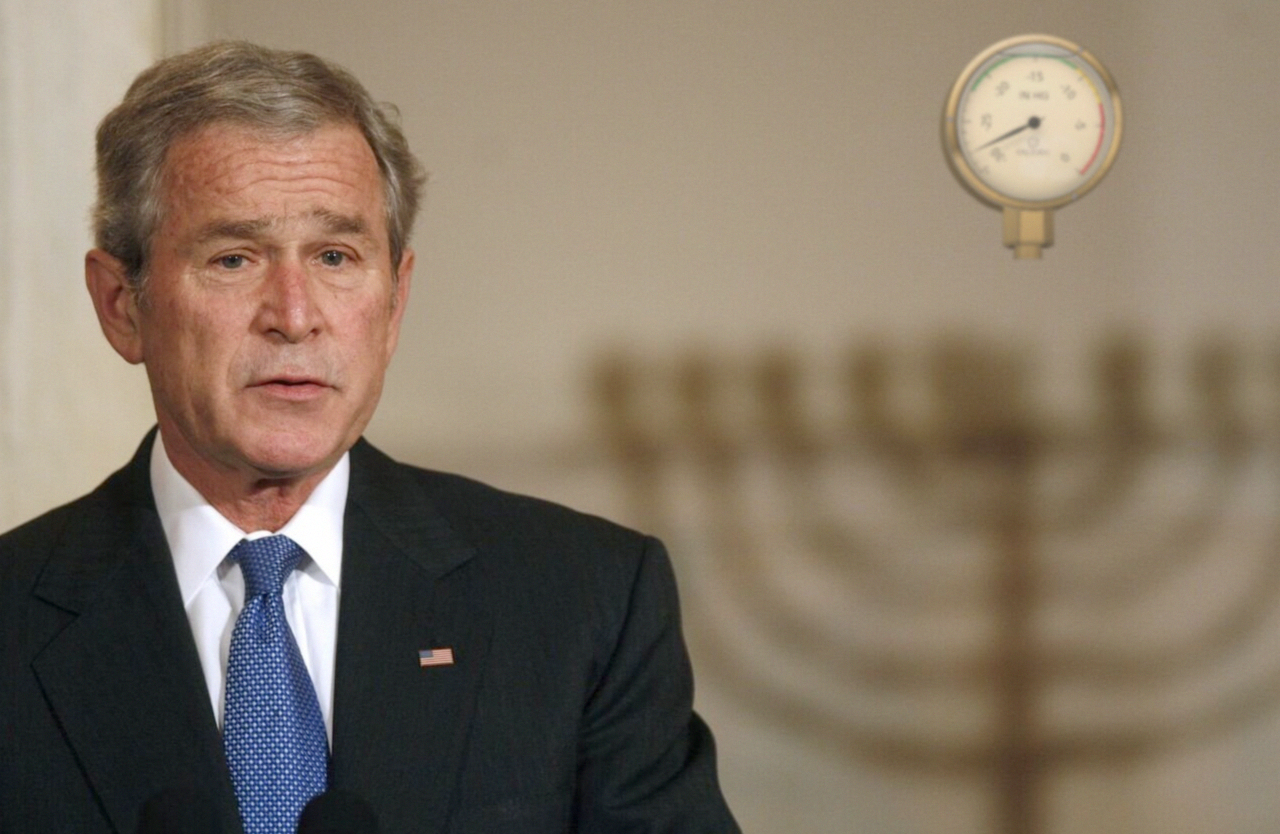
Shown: -28 inHg
